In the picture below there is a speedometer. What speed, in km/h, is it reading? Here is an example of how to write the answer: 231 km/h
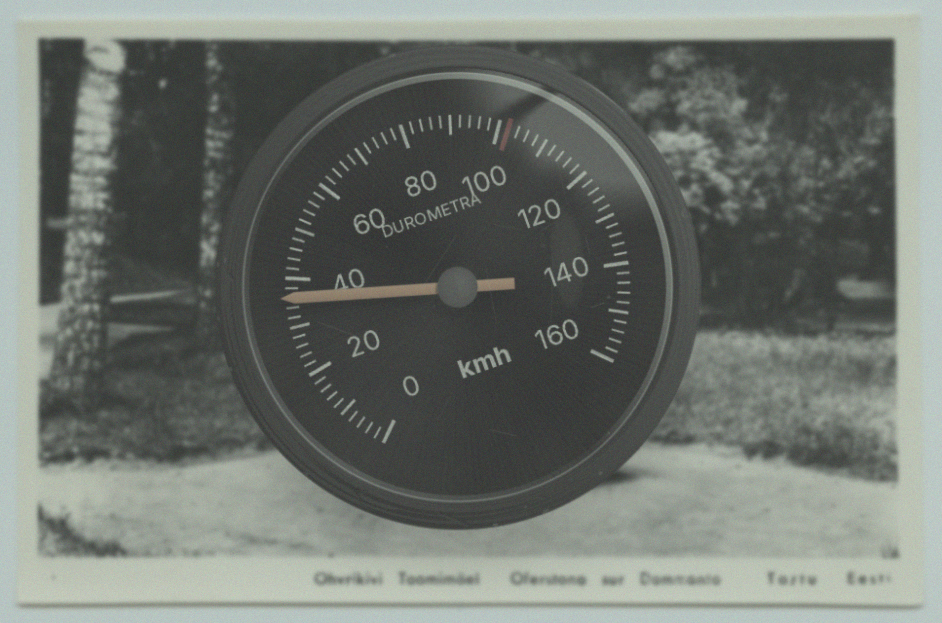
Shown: 36 km/h
